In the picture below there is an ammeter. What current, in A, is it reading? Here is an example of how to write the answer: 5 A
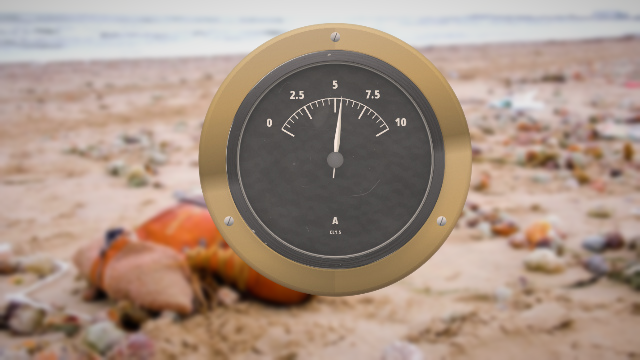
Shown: 5.5 A
